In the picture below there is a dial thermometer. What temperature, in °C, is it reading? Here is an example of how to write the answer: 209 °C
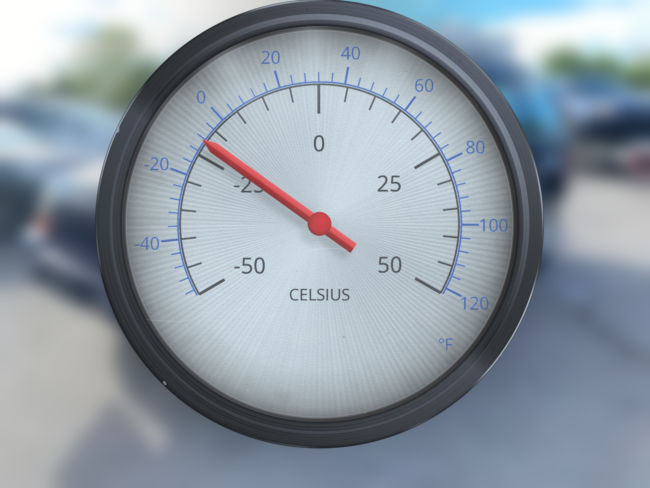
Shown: -22.5 °C
